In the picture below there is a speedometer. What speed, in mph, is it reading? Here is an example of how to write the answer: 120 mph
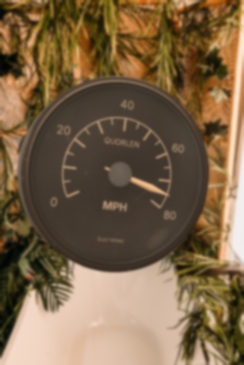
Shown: 75 mph
